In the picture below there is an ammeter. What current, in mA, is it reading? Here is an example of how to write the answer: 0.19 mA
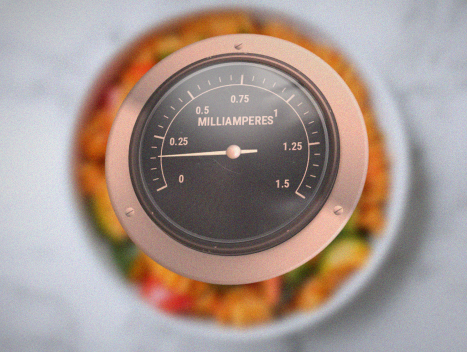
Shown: 0.15 mA
